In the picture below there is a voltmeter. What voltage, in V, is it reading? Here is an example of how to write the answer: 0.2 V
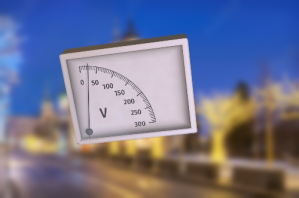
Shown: 25 V
